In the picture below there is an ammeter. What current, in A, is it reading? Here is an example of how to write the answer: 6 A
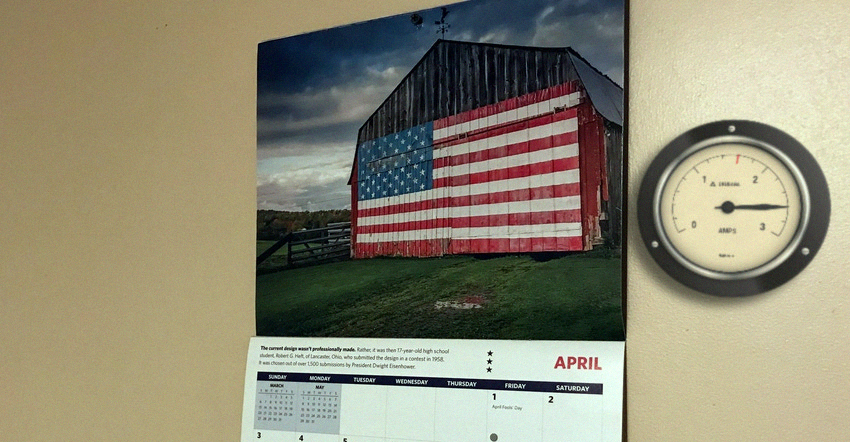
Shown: 2.6 A
